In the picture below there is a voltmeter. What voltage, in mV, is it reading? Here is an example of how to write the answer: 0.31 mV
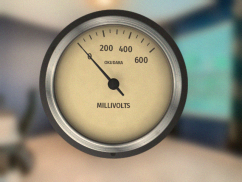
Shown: 0 mV
